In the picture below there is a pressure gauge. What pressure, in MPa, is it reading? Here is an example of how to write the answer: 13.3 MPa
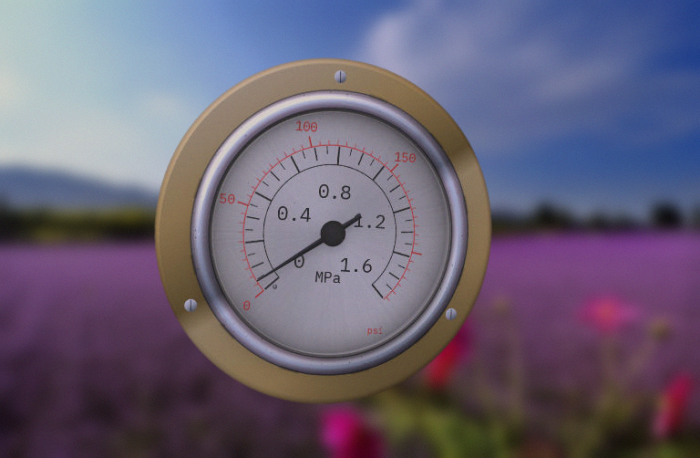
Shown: 0.05 MPa
